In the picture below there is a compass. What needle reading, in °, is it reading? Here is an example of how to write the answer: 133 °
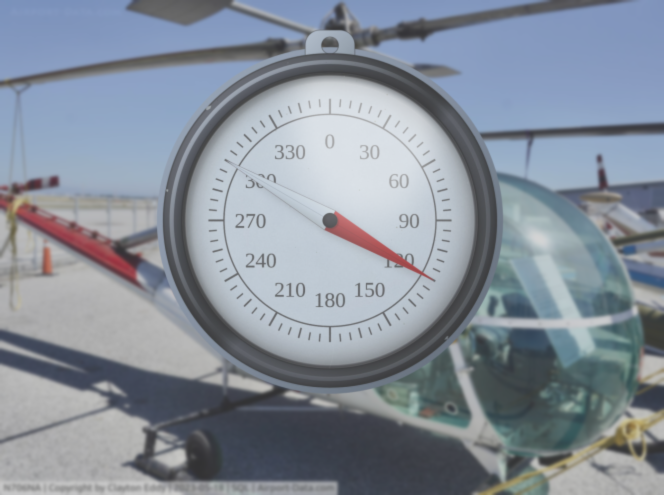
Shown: 120 °
